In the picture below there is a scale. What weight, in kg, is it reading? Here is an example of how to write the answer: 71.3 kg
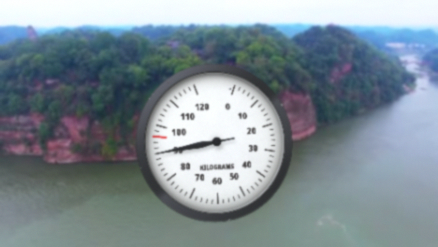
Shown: 90 kg
